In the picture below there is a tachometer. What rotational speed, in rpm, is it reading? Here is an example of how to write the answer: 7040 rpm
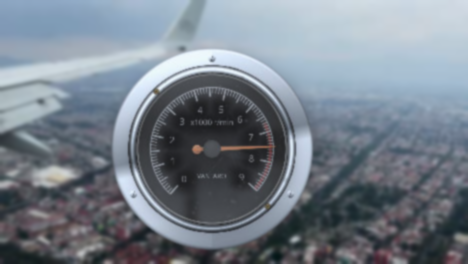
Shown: 7500 rpm
